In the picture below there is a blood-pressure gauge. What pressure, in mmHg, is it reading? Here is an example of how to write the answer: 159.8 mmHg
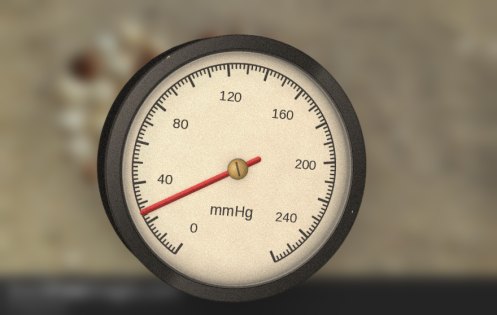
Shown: 26 mmHg
